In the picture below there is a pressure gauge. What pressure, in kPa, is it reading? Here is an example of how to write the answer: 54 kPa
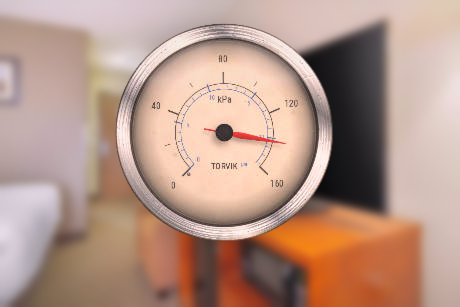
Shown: 140 kPa
